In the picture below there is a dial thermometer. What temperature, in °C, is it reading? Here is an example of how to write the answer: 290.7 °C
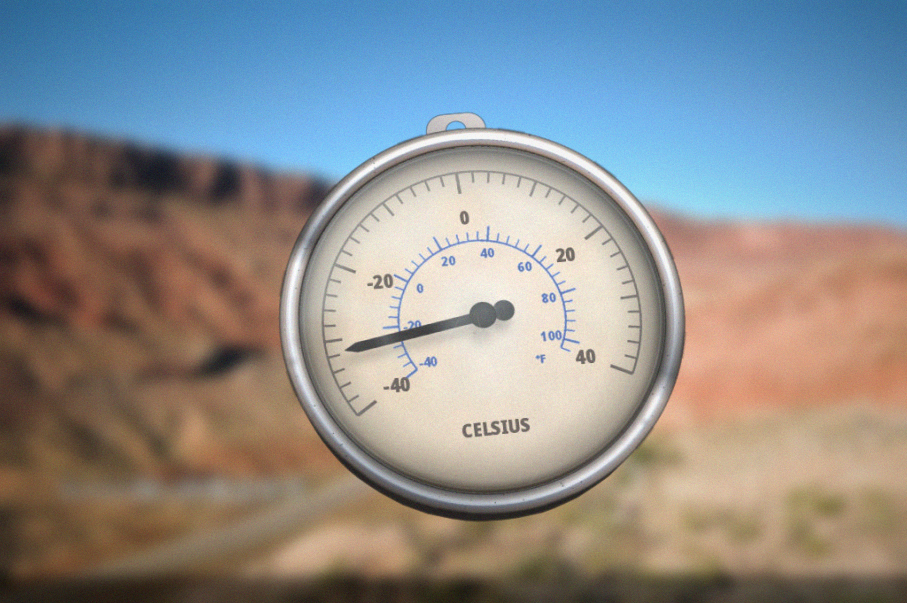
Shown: -32 °C
